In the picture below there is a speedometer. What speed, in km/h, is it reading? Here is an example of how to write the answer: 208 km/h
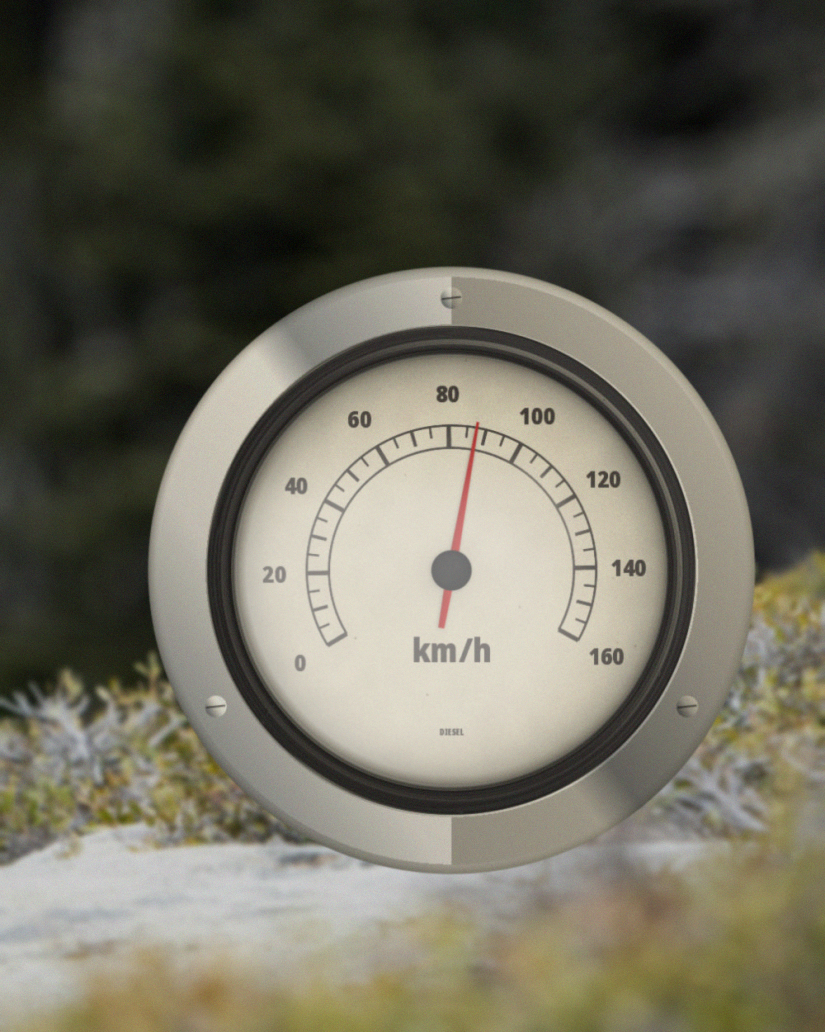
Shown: 87.5 km/h
